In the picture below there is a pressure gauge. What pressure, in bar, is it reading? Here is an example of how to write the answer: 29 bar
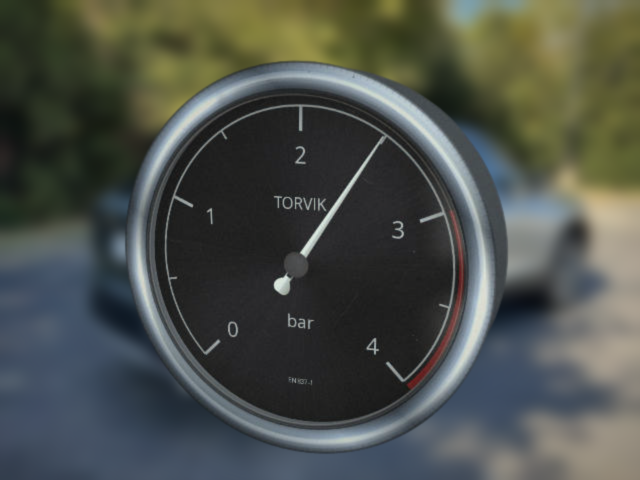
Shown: 2.5 bar
